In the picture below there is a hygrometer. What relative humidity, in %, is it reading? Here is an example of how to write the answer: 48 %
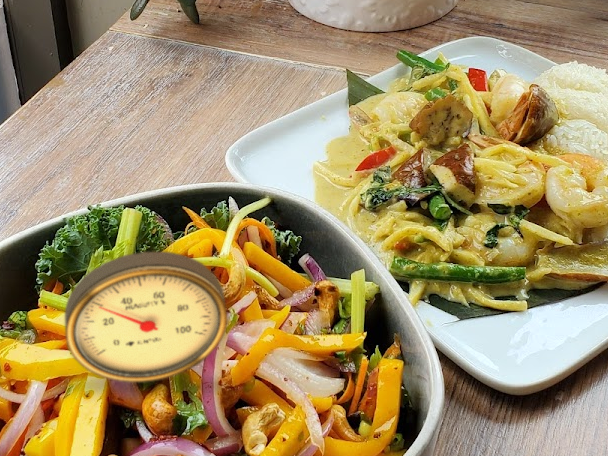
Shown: 30 %
